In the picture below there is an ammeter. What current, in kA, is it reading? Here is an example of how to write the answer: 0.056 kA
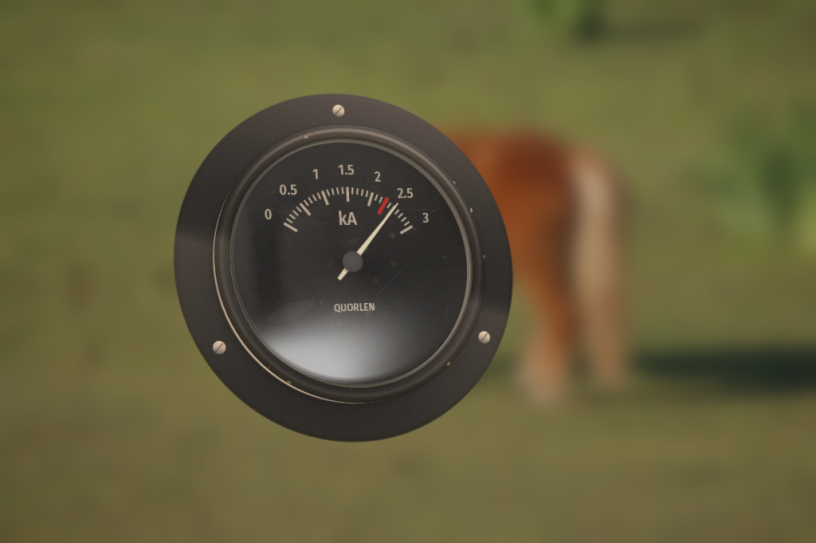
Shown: 2.5 kA
